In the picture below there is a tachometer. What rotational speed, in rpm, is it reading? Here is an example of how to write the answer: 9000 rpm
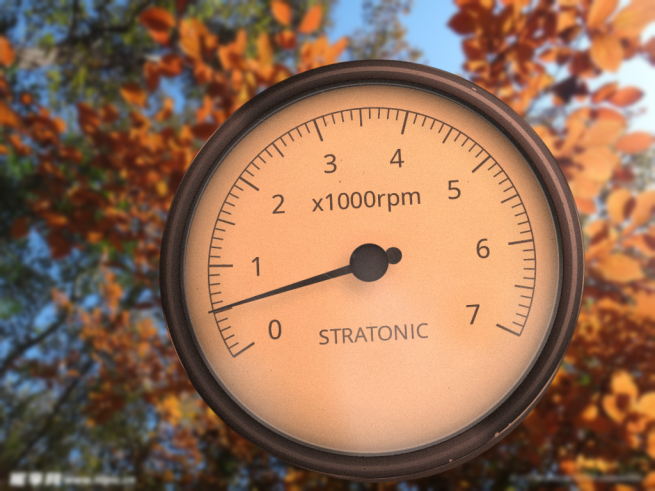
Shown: 500 rpm
